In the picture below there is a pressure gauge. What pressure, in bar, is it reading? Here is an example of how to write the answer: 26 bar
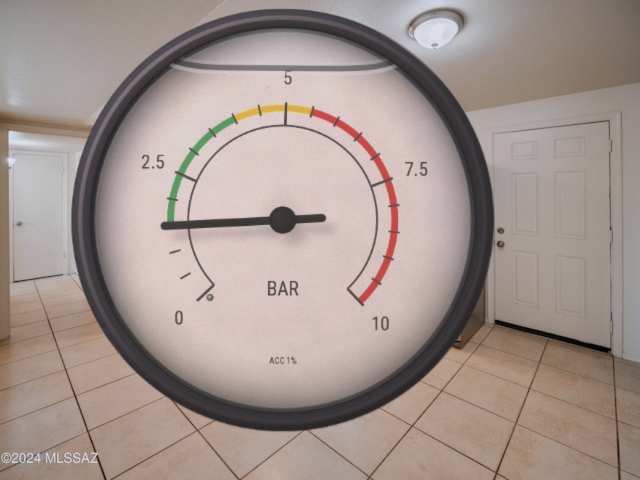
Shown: 1.5 bar
